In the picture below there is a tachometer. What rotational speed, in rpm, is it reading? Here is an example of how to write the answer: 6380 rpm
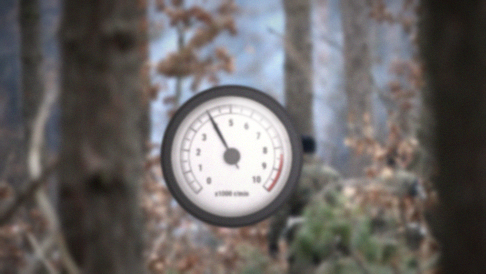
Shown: 4000 rpm
